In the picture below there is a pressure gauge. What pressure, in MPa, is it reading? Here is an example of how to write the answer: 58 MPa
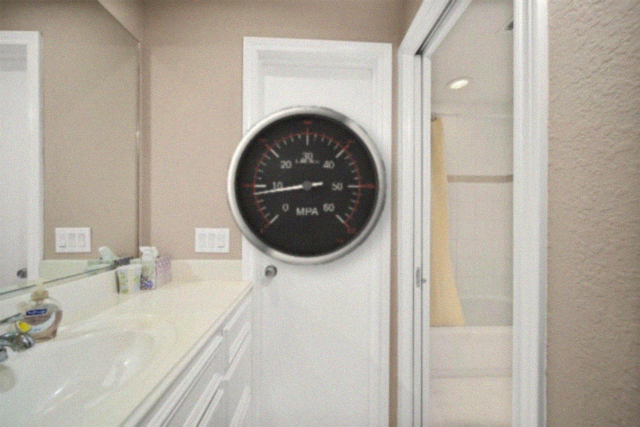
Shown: 8 MPa
